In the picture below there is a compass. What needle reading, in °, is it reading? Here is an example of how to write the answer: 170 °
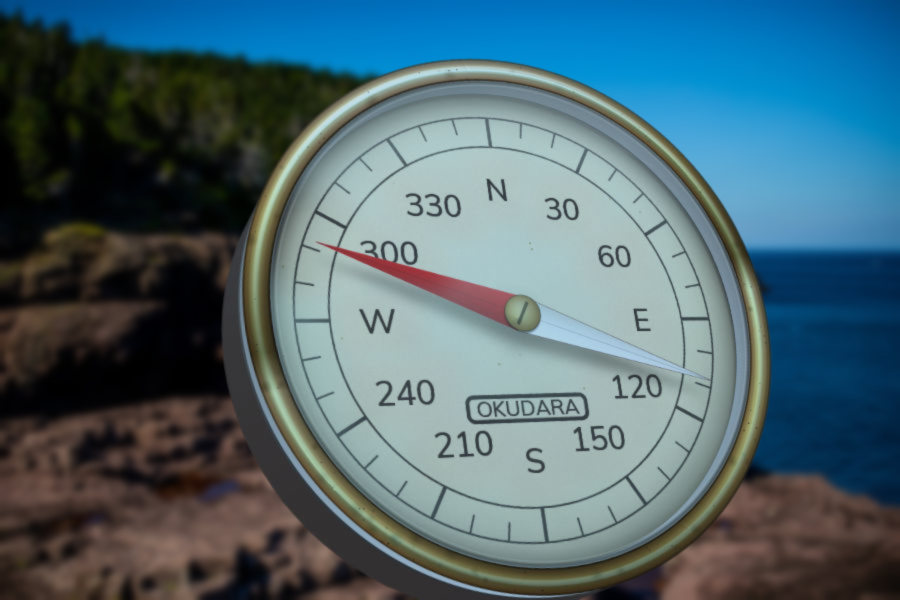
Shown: 290 °
